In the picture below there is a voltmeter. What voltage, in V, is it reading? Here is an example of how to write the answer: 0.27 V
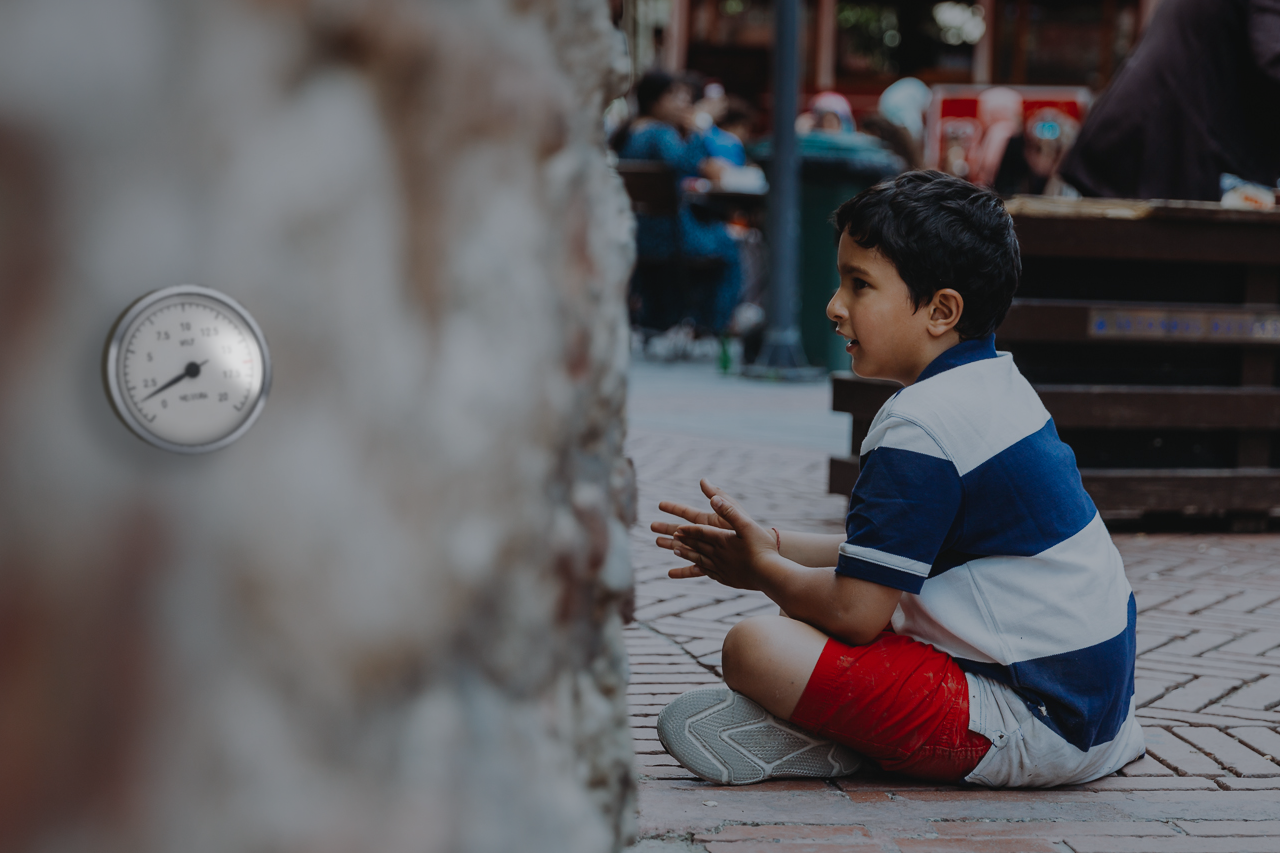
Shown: 1.5 V
